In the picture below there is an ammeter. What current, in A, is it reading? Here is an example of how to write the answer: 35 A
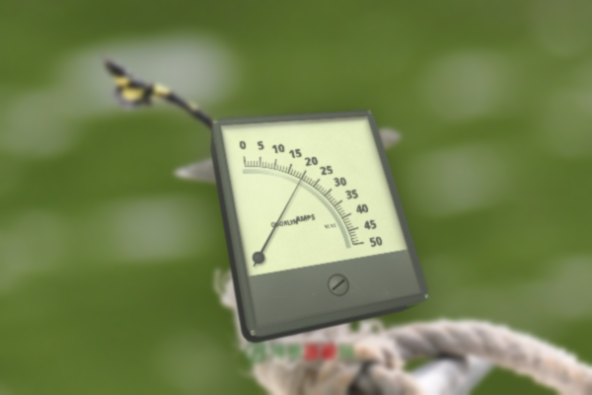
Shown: 20 A
